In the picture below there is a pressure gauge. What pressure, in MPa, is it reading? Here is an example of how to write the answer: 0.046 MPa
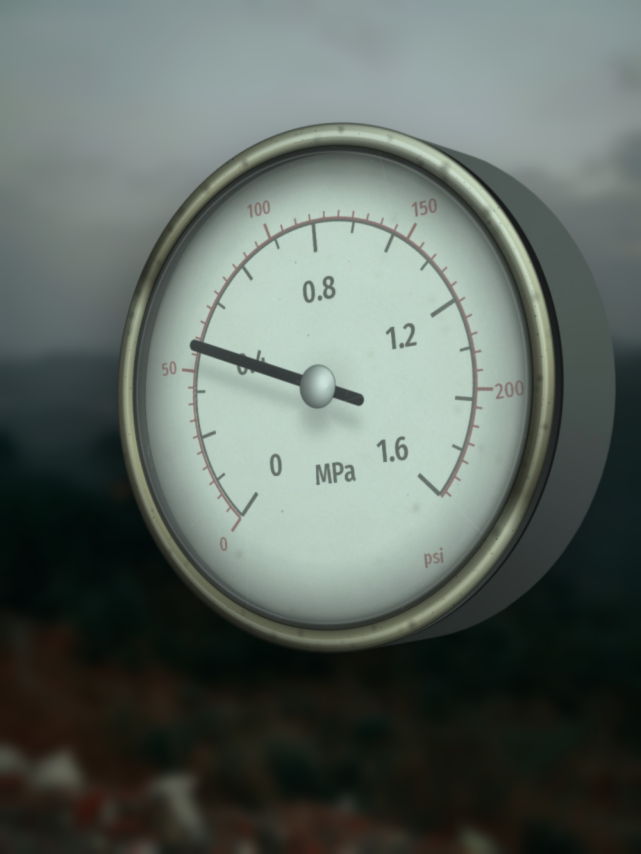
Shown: 0.4 MPa
